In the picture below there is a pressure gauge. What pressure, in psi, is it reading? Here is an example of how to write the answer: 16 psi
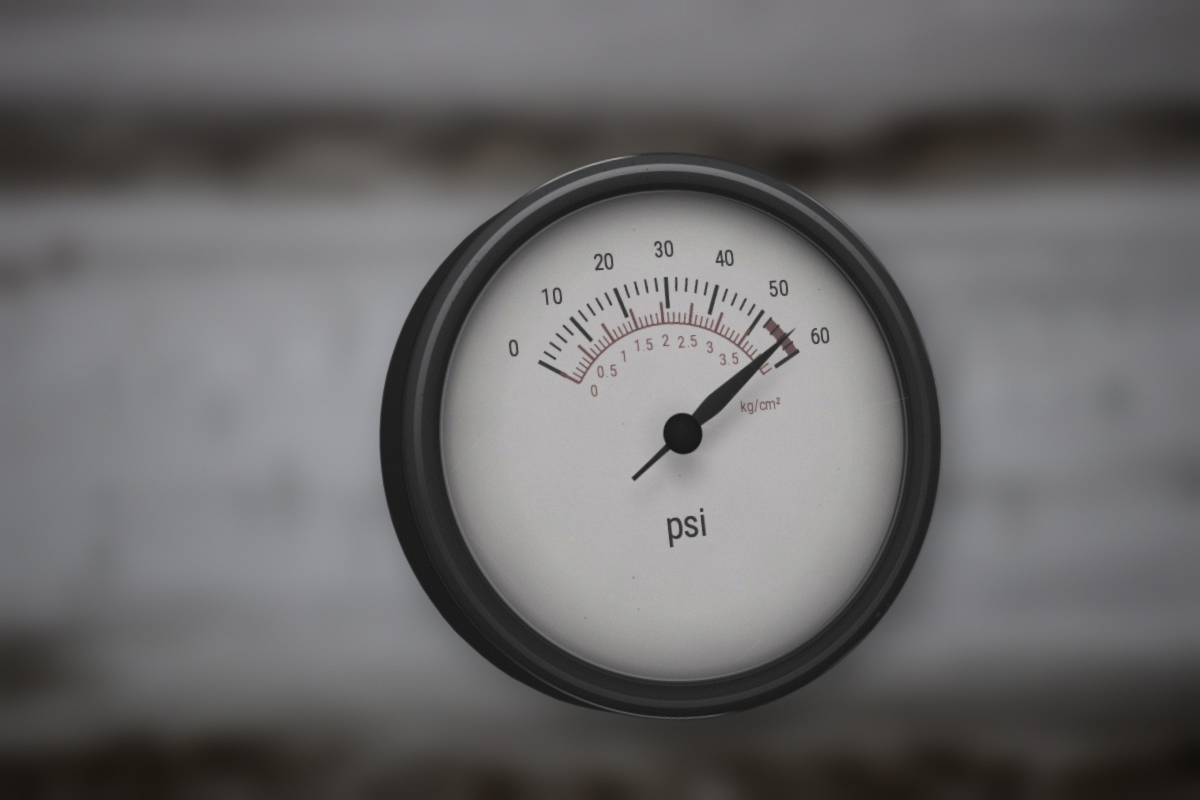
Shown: 56 psi
